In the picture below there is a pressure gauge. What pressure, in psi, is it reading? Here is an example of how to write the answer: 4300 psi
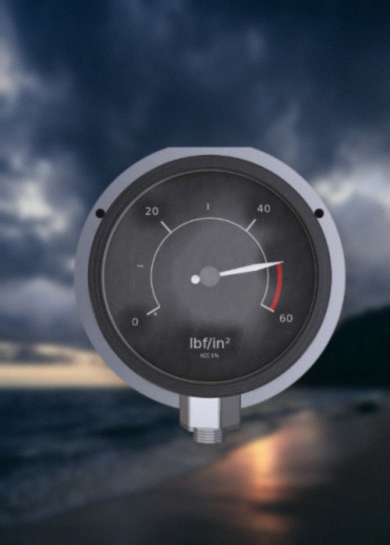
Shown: 50 psi
